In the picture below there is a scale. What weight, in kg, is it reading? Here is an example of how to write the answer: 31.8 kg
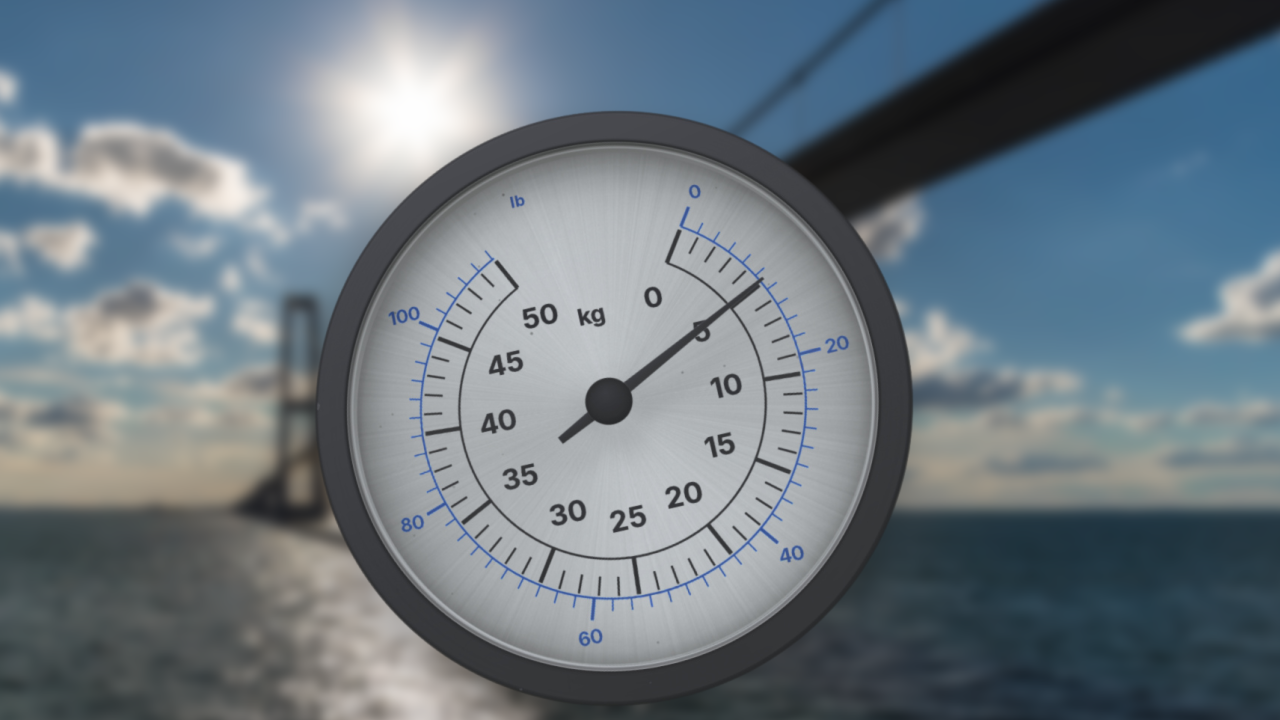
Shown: 5 kg
